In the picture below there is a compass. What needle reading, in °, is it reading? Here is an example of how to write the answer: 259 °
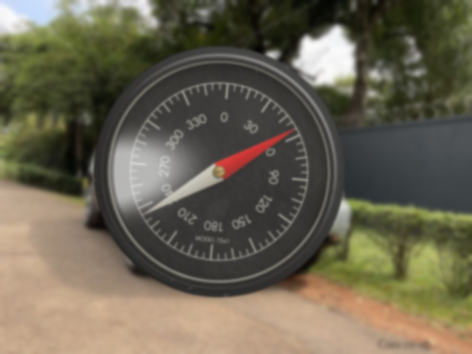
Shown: 55 °
